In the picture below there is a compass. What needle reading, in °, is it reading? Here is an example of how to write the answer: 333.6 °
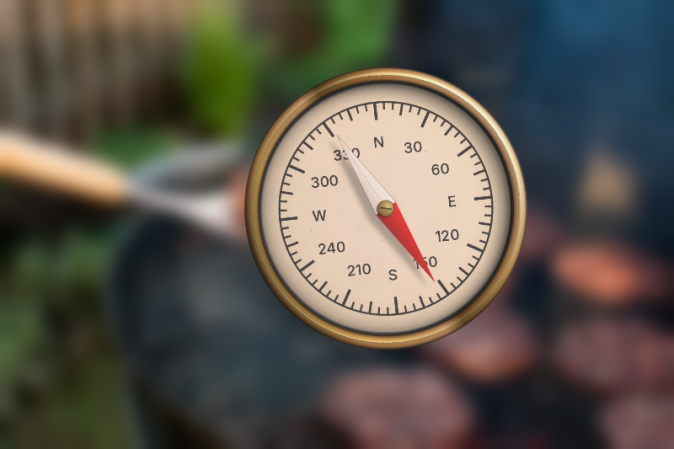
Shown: 152.5 °
